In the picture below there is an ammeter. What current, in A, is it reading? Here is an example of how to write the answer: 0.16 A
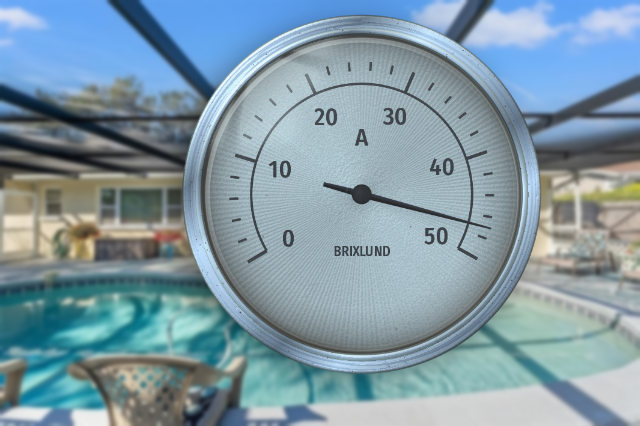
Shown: 47 A
